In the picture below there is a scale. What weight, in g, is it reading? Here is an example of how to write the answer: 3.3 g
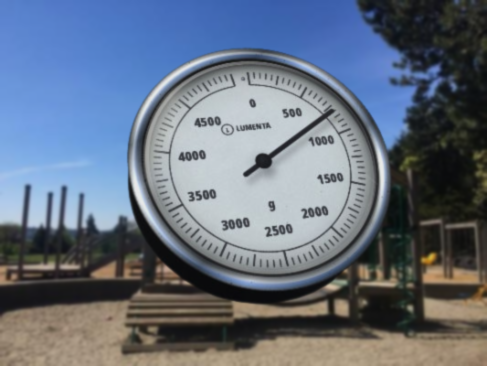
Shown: 800 g
